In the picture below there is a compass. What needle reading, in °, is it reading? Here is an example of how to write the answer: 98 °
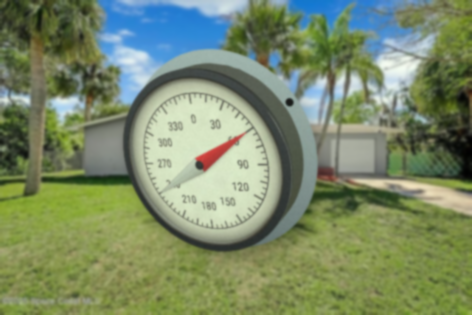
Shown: 60 °
